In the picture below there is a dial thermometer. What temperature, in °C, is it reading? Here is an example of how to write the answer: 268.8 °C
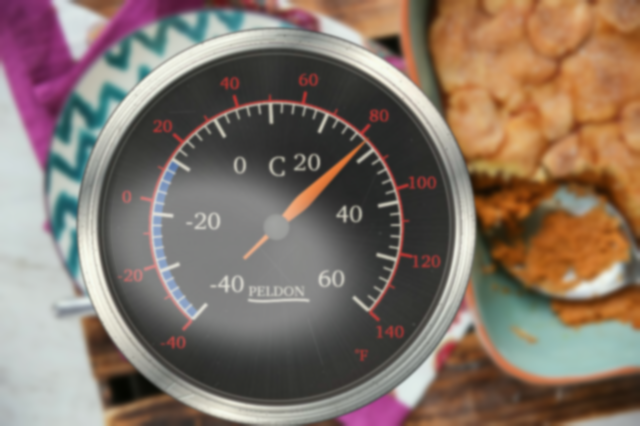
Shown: 28 °C
